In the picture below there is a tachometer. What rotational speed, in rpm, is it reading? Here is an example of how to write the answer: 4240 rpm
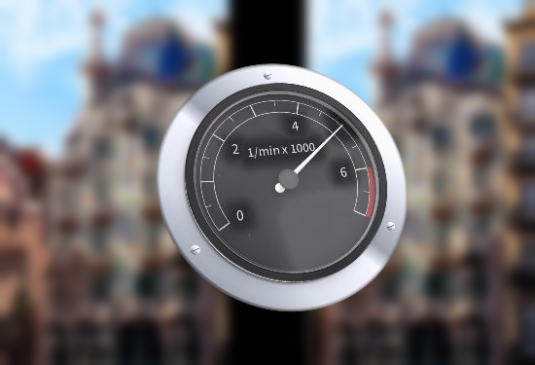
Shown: 5000 rpm
